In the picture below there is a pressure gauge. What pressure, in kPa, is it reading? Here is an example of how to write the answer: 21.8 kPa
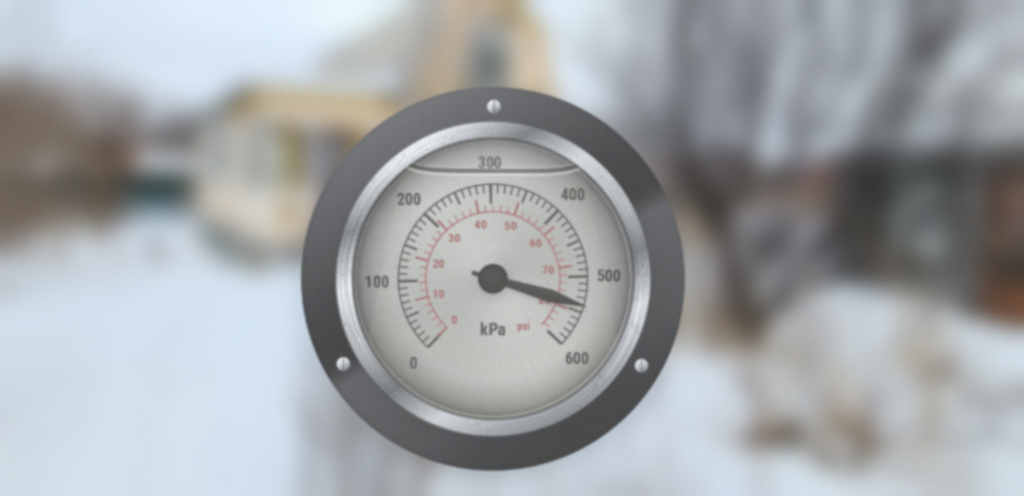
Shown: 540 kPa
